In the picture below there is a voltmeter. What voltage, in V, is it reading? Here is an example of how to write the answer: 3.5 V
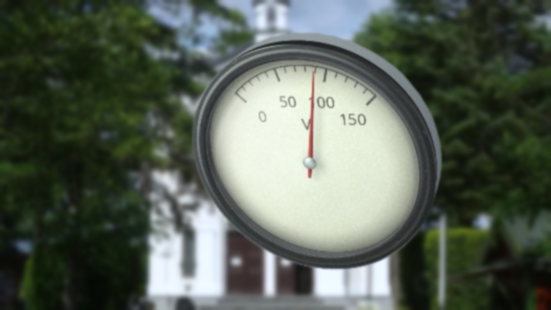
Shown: 90 V
